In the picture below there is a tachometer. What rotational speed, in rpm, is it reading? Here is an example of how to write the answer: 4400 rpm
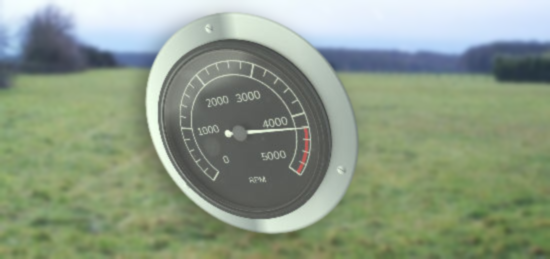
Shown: 4200 rpm
